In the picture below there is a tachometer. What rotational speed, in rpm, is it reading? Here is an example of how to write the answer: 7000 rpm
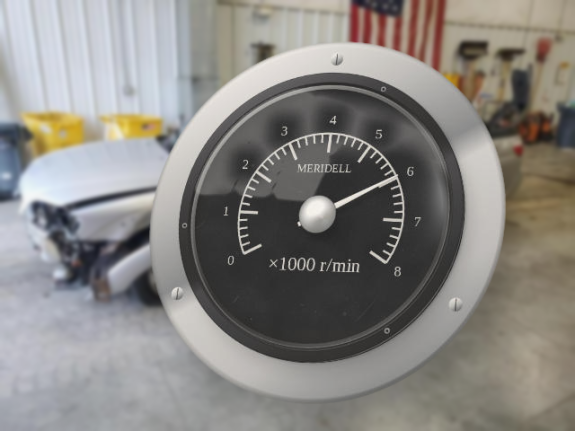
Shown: 6000 rpm
